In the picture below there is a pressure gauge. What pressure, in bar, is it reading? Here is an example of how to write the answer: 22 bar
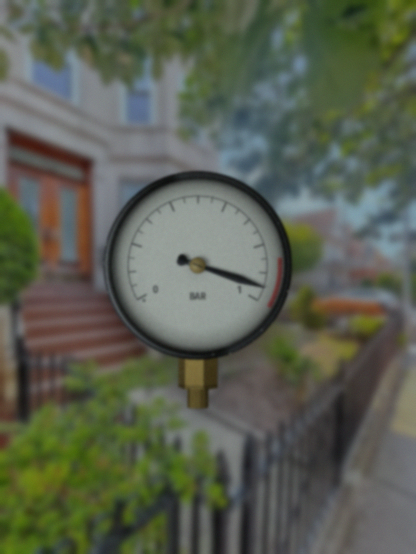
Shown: 0.95 bar
